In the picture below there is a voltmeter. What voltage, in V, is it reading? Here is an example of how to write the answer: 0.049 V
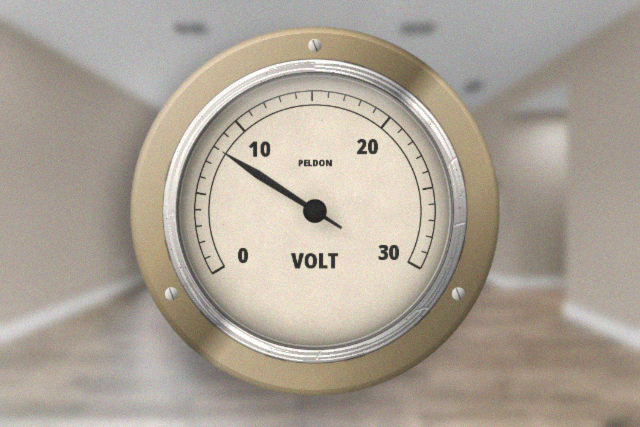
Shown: 8 V
